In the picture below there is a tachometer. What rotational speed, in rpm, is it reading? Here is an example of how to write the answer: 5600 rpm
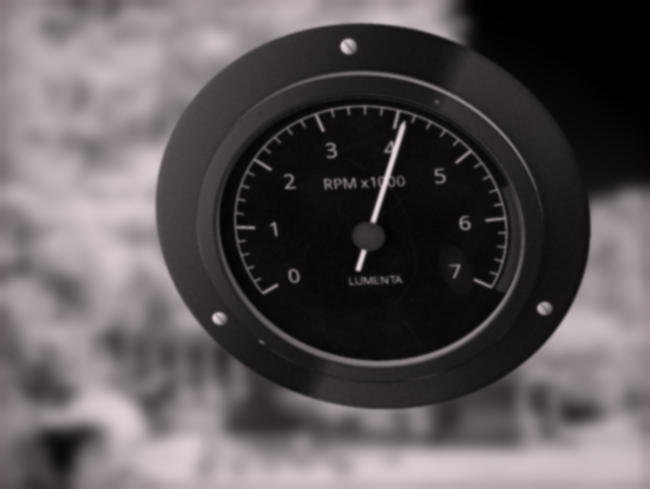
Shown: 4100 rpm
